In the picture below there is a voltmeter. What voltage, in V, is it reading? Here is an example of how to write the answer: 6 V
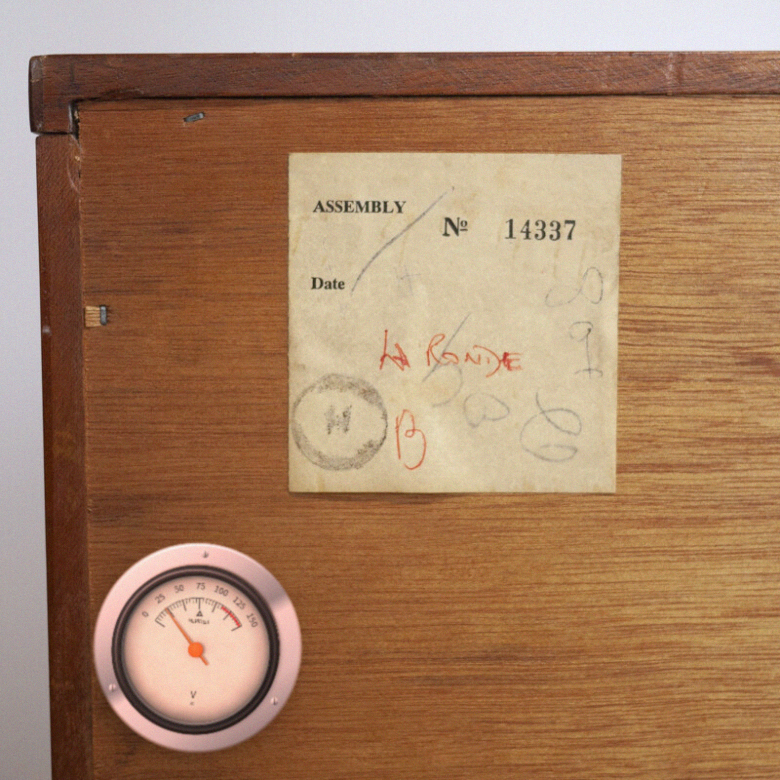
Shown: 25 V
